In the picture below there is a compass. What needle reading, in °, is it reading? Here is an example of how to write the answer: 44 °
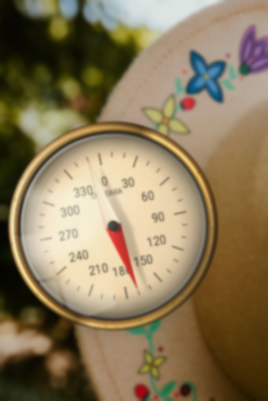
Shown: 170 °
